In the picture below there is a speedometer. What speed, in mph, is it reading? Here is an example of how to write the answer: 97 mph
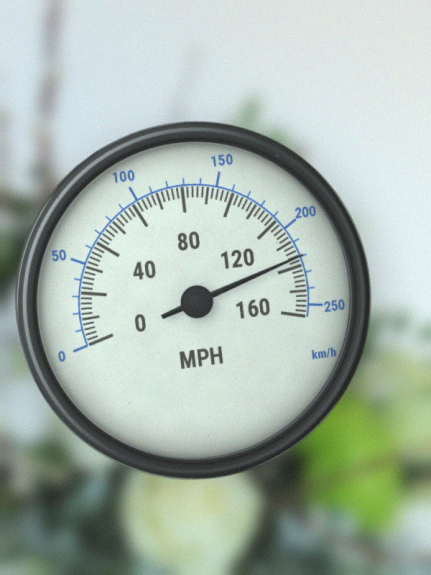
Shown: 136 mph
